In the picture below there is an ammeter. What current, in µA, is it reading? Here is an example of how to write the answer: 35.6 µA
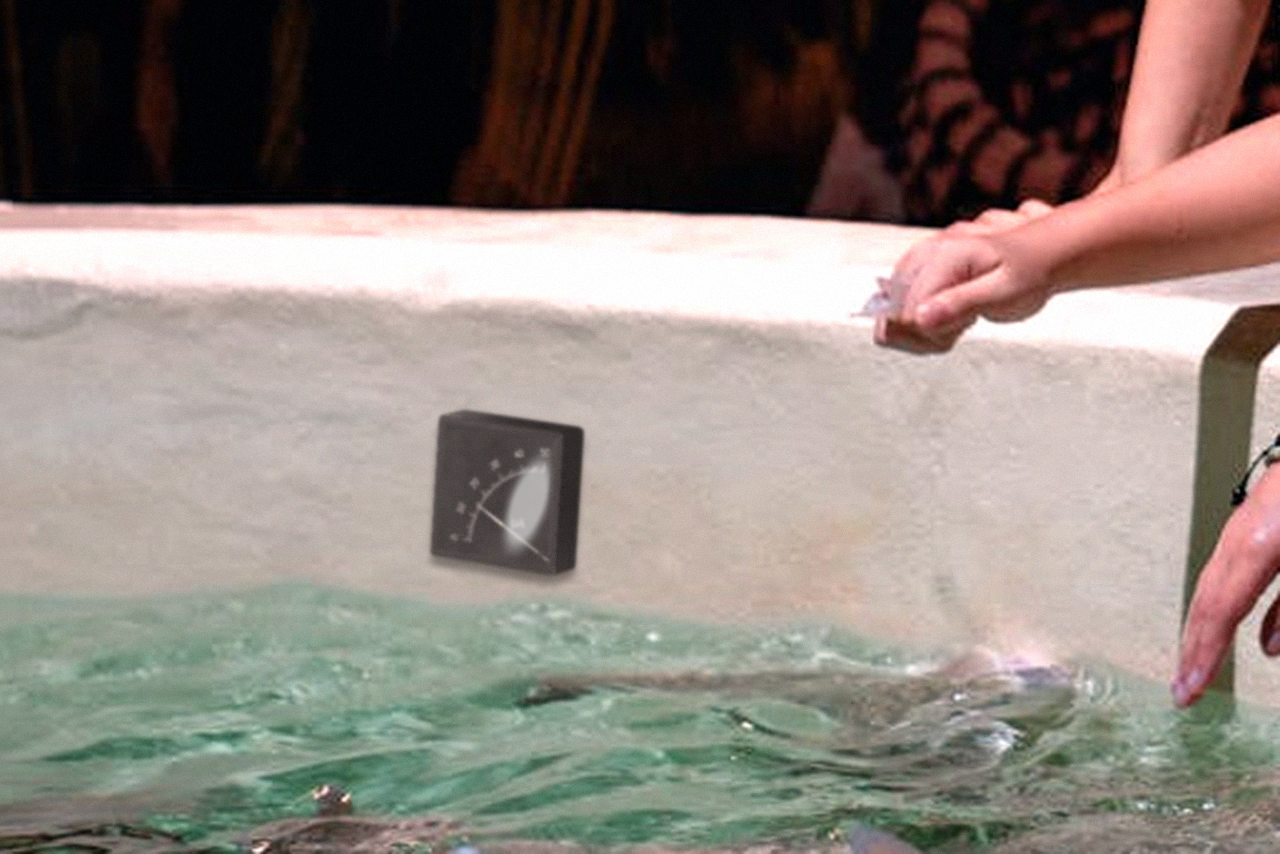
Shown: 15 µA
